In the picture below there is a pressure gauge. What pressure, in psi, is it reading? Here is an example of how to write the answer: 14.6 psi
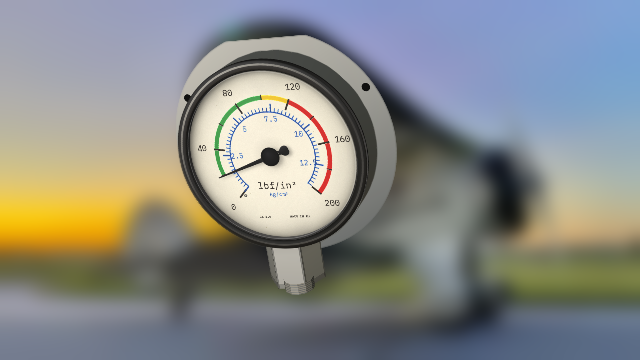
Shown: 20 psi
